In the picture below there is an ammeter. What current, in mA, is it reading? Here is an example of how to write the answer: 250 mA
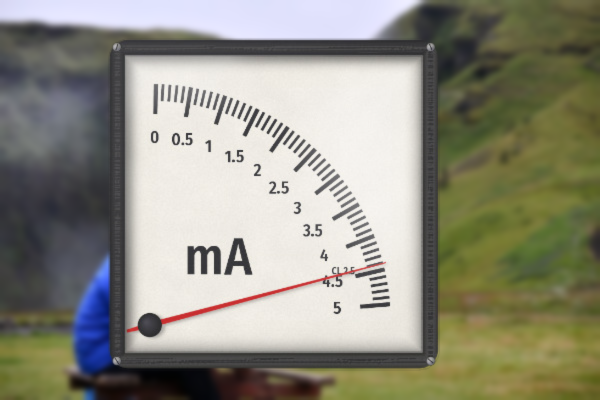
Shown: 4.4 mA
